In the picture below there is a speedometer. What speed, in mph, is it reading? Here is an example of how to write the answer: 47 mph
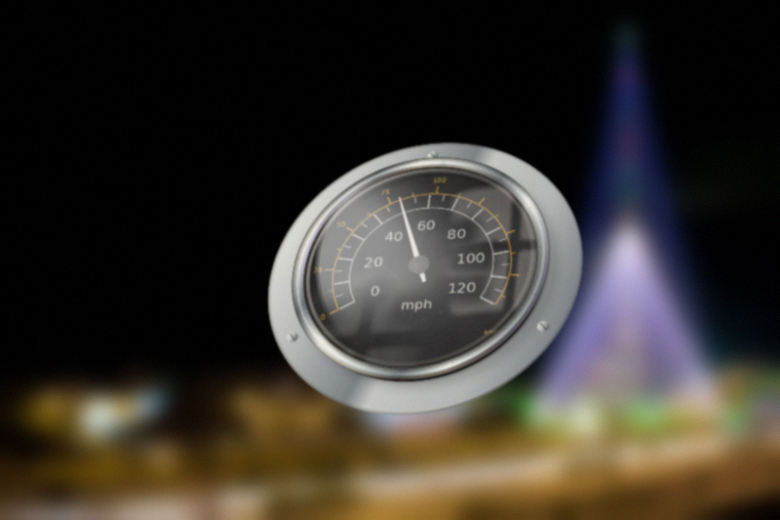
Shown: 50 mph
